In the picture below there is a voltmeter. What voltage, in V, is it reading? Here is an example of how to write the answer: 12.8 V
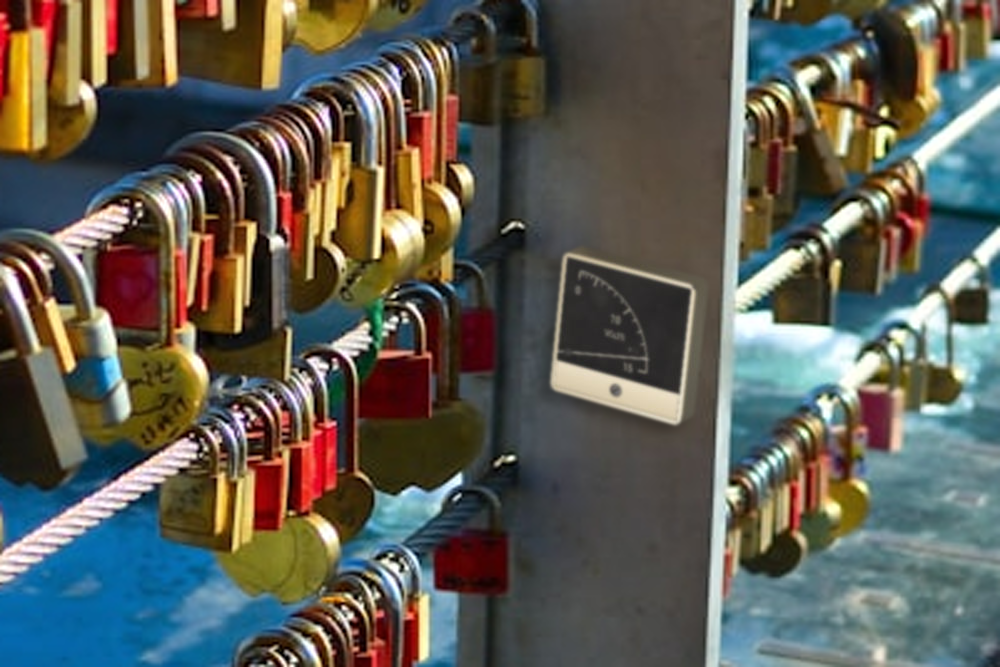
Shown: 14 V
